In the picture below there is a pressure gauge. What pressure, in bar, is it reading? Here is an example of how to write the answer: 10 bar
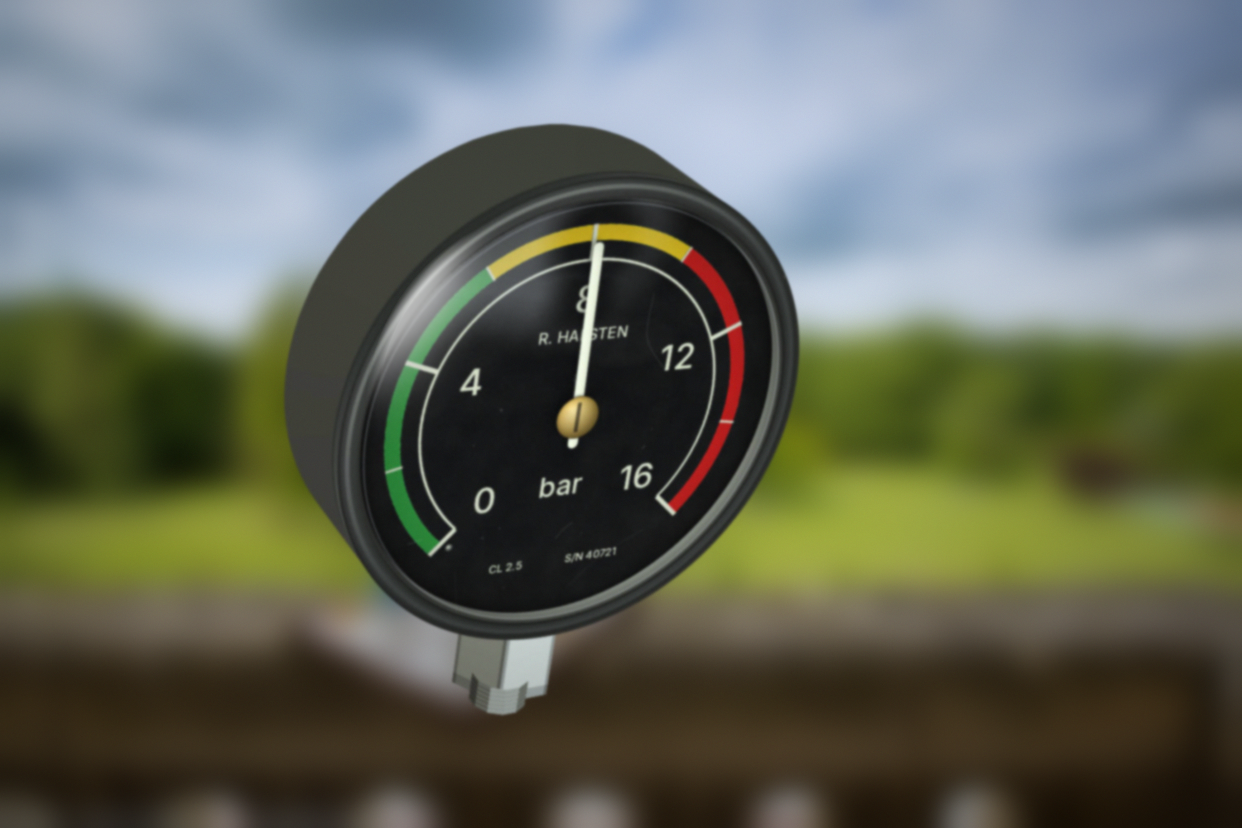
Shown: 8 bar
